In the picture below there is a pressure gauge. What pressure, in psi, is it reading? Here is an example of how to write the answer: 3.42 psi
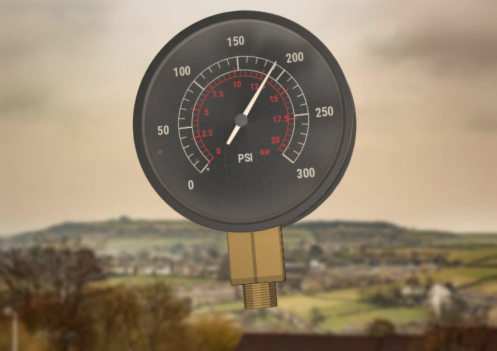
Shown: 190 psi
